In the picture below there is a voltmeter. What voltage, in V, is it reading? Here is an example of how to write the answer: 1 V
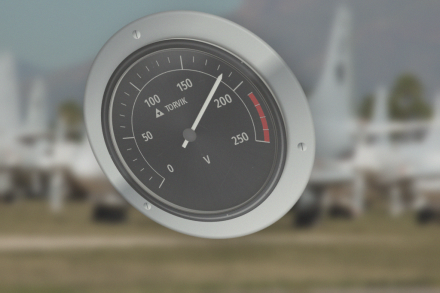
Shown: 185 V
